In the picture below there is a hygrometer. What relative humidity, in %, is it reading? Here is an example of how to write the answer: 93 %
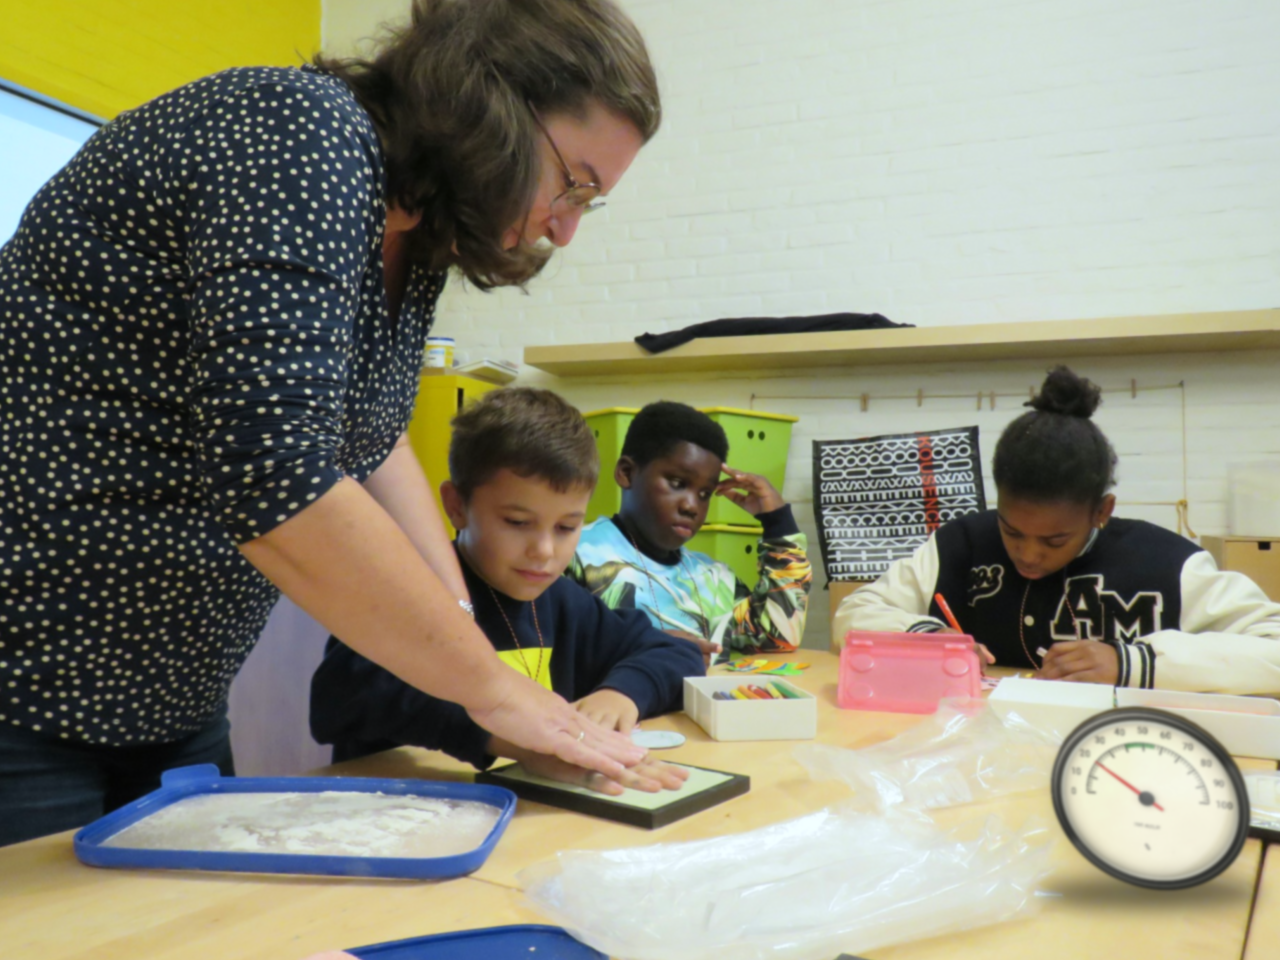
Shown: 20 %
